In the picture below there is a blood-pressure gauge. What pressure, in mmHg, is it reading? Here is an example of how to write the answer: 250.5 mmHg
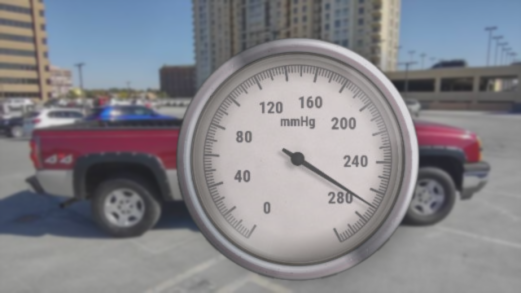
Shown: 270 mmHg
